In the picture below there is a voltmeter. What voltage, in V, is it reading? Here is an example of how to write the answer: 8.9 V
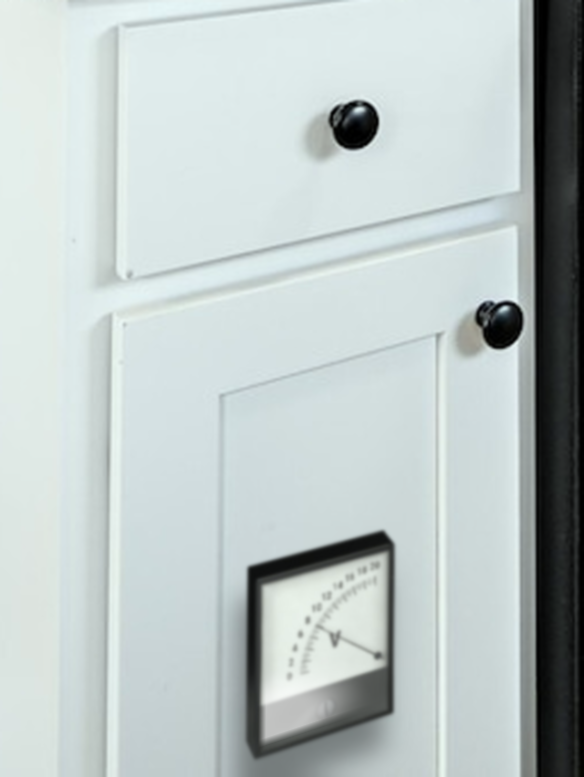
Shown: 8 V
